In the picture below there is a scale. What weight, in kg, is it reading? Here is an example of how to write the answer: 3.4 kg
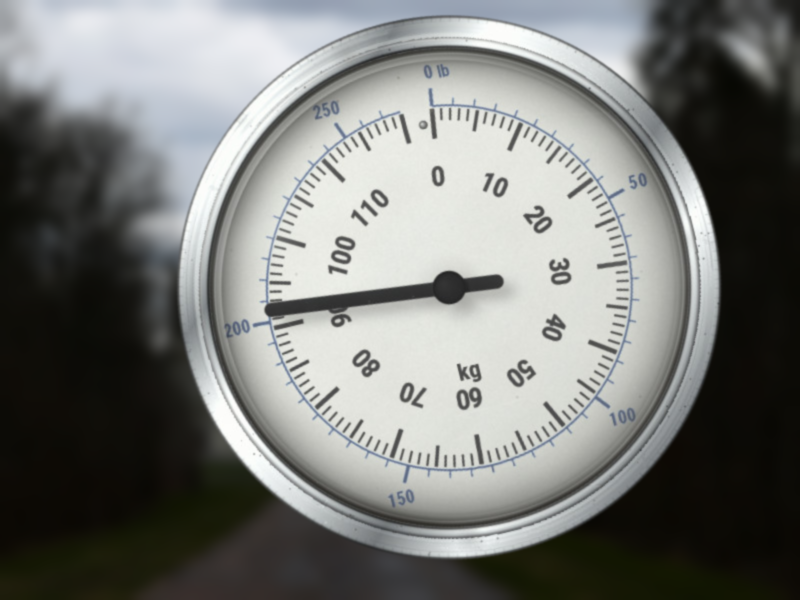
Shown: 92 kg
